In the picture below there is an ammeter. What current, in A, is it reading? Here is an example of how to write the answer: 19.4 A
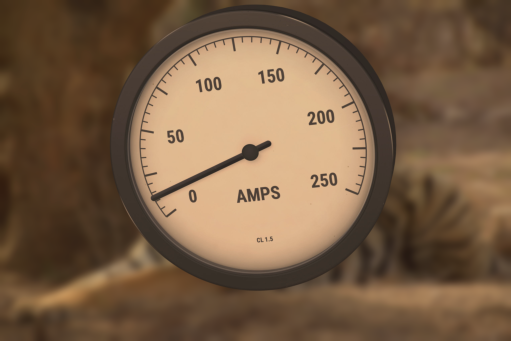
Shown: 12.5 A
